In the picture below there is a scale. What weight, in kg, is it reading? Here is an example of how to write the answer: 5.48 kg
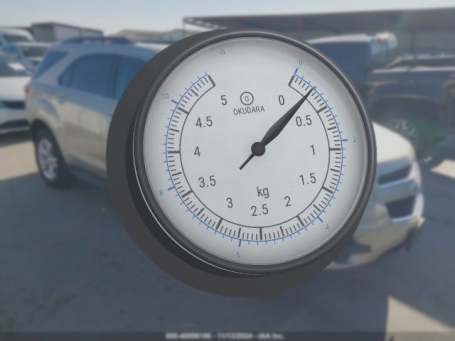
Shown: 0.25 kg
